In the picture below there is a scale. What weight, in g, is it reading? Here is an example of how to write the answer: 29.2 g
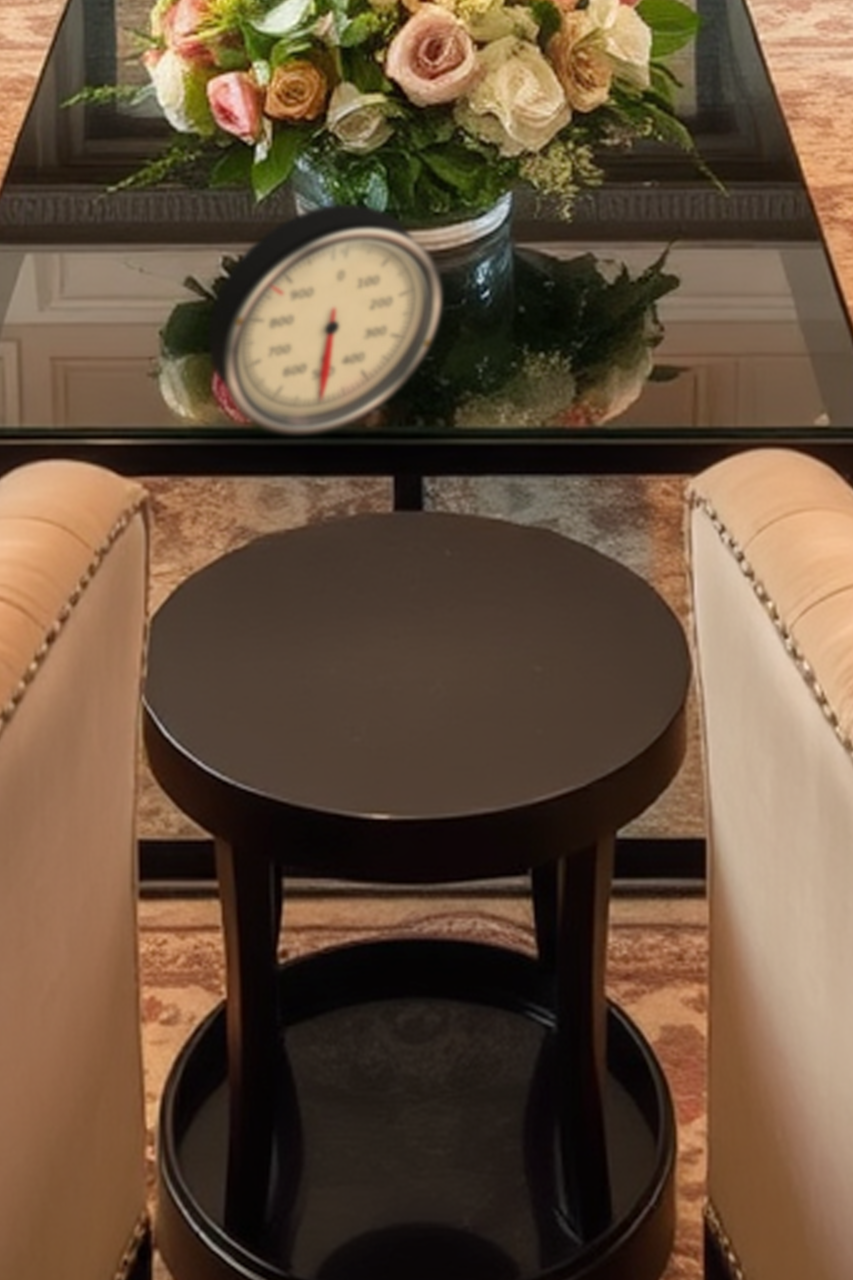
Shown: 500 g
